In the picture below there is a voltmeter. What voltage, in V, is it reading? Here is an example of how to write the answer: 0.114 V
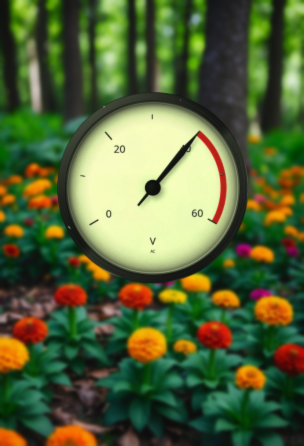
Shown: 40 V
